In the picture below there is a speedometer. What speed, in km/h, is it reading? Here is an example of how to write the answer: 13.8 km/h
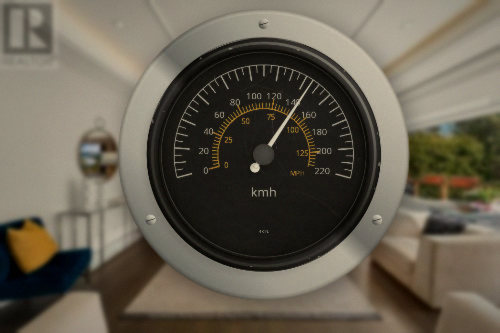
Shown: 145 km/h
